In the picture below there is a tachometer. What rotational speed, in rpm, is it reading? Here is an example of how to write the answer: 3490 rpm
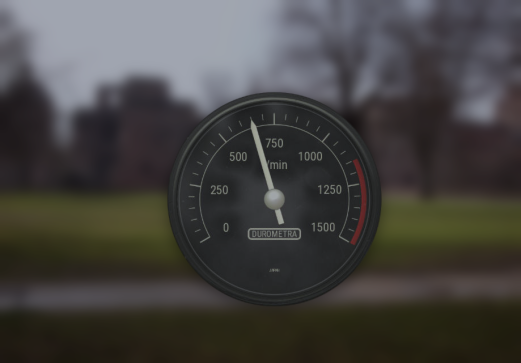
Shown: 650 rpm
